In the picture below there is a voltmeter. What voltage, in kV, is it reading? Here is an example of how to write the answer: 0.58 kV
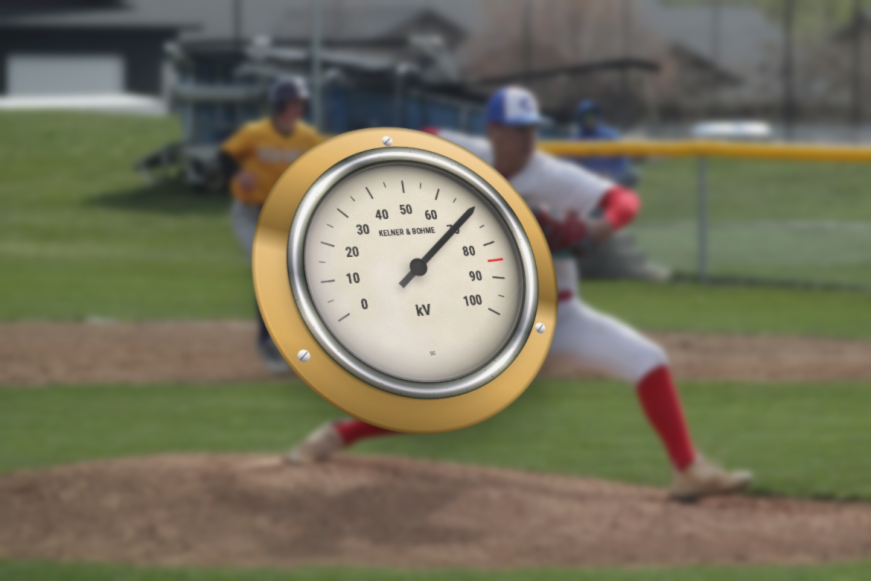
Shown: 70 kV
